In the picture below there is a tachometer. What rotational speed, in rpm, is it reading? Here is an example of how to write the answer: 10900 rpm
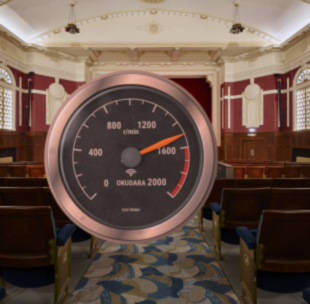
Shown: 1500 rpm
